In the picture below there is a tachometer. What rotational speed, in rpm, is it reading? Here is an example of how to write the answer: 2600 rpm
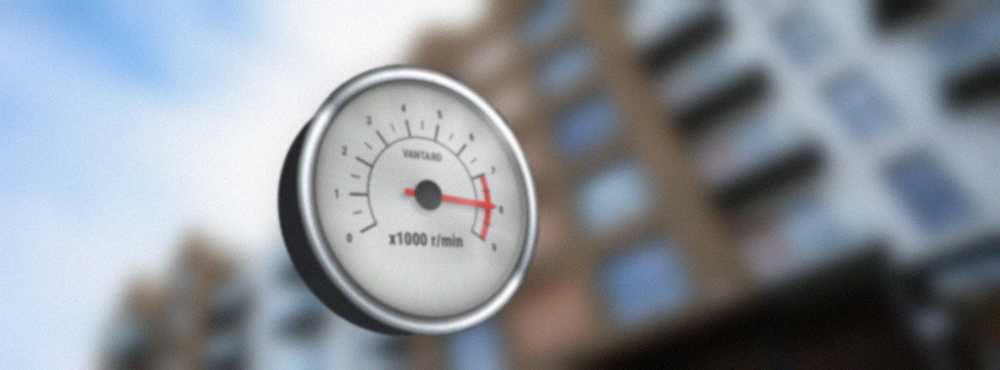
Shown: 8000 rpm
